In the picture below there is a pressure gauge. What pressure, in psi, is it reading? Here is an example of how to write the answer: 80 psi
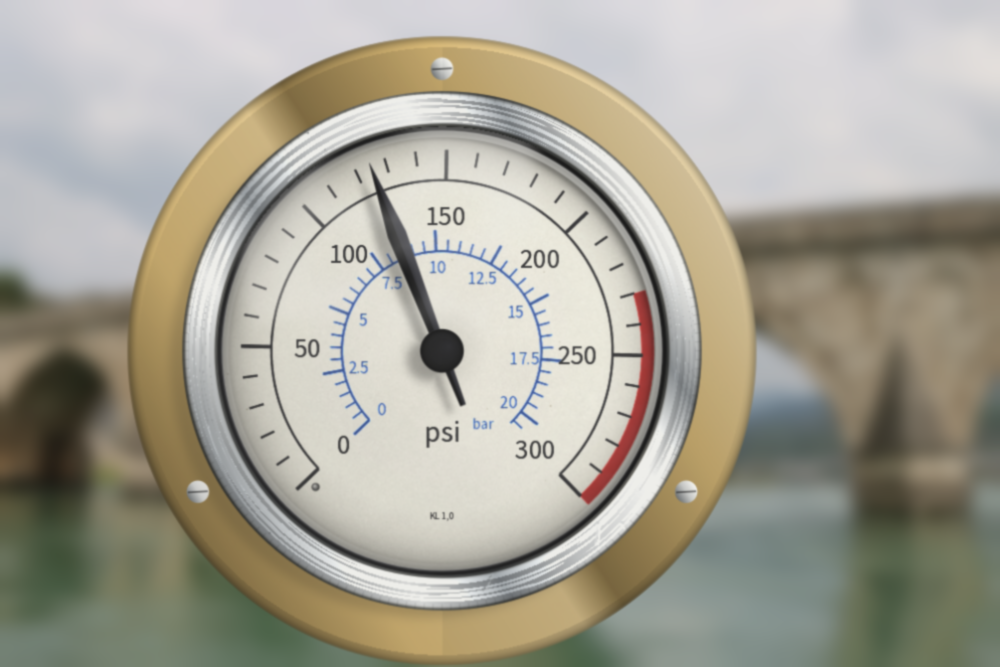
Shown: 125 psi
